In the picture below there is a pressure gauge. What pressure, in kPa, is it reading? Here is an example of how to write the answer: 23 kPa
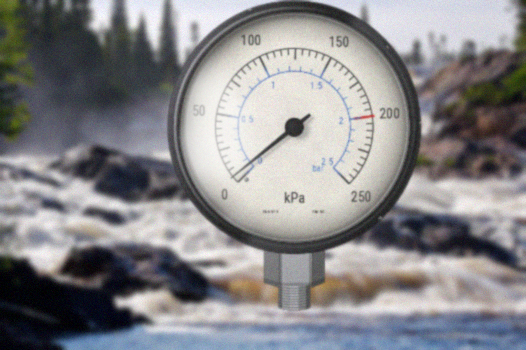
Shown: 5 kPa
